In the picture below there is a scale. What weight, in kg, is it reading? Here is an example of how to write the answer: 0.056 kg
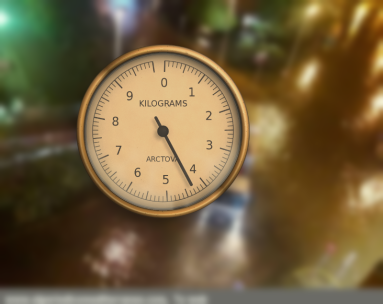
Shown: 4.3 kg
